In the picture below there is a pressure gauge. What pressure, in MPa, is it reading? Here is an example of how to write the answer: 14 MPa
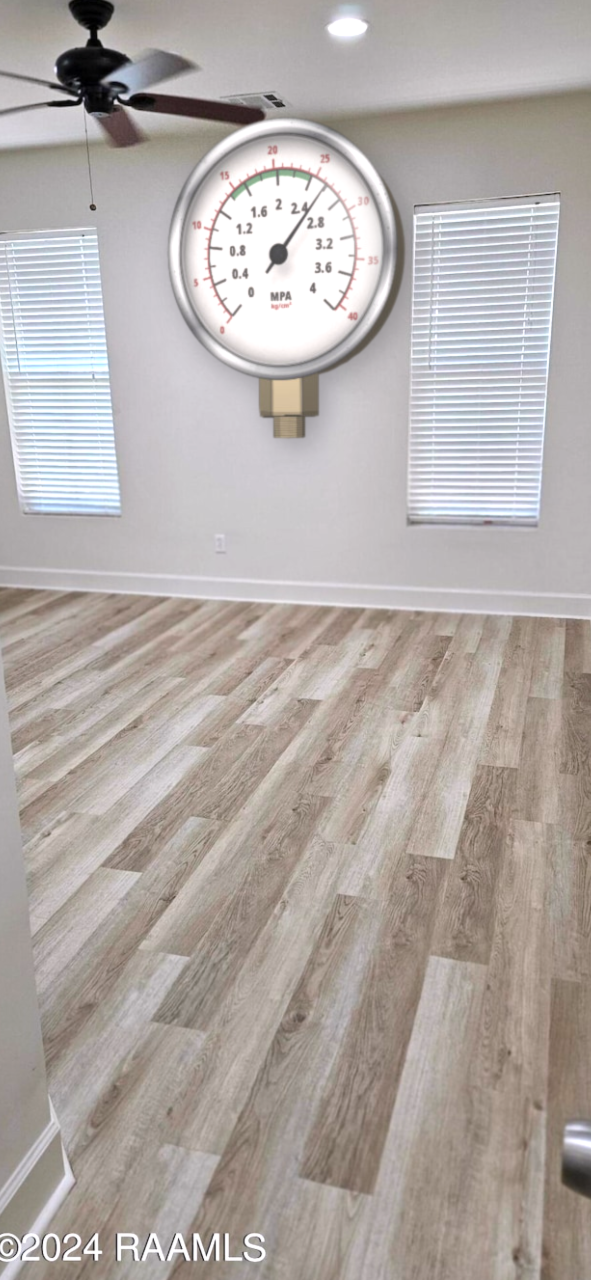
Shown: 2.6 MPa
